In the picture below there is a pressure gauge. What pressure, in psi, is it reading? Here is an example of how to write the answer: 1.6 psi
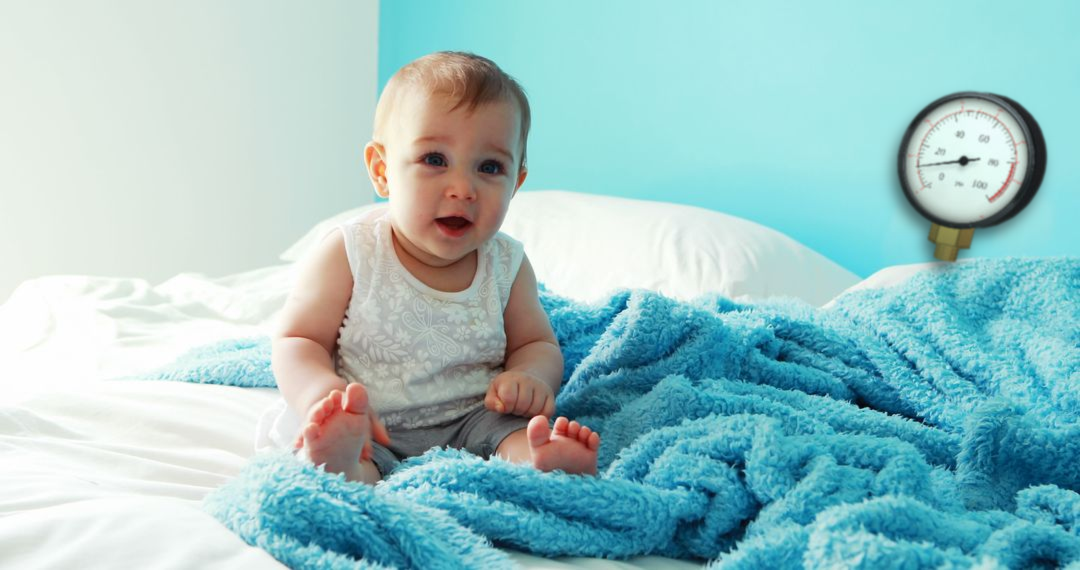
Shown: 10 psi
